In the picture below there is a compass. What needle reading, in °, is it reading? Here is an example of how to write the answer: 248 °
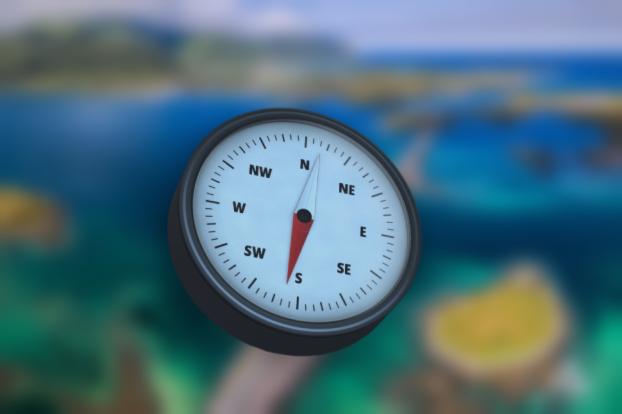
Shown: 190 °
